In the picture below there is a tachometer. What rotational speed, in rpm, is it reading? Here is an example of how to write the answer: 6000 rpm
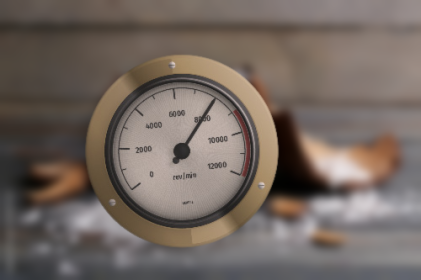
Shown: 8000 rpm
